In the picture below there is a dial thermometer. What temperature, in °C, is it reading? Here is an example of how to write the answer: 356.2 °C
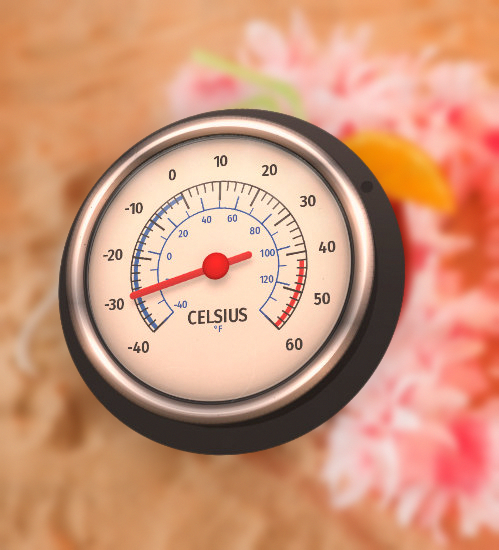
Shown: -30 °C
